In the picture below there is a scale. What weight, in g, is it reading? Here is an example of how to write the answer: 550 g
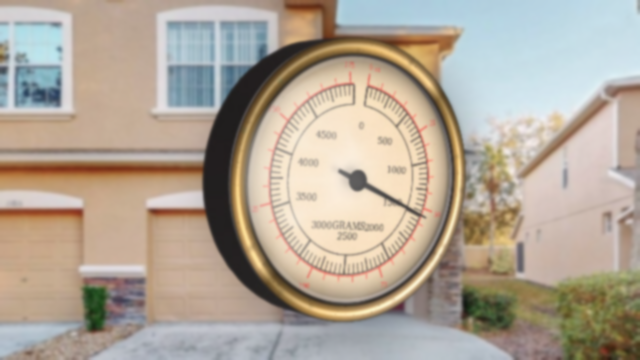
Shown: 1500 g
